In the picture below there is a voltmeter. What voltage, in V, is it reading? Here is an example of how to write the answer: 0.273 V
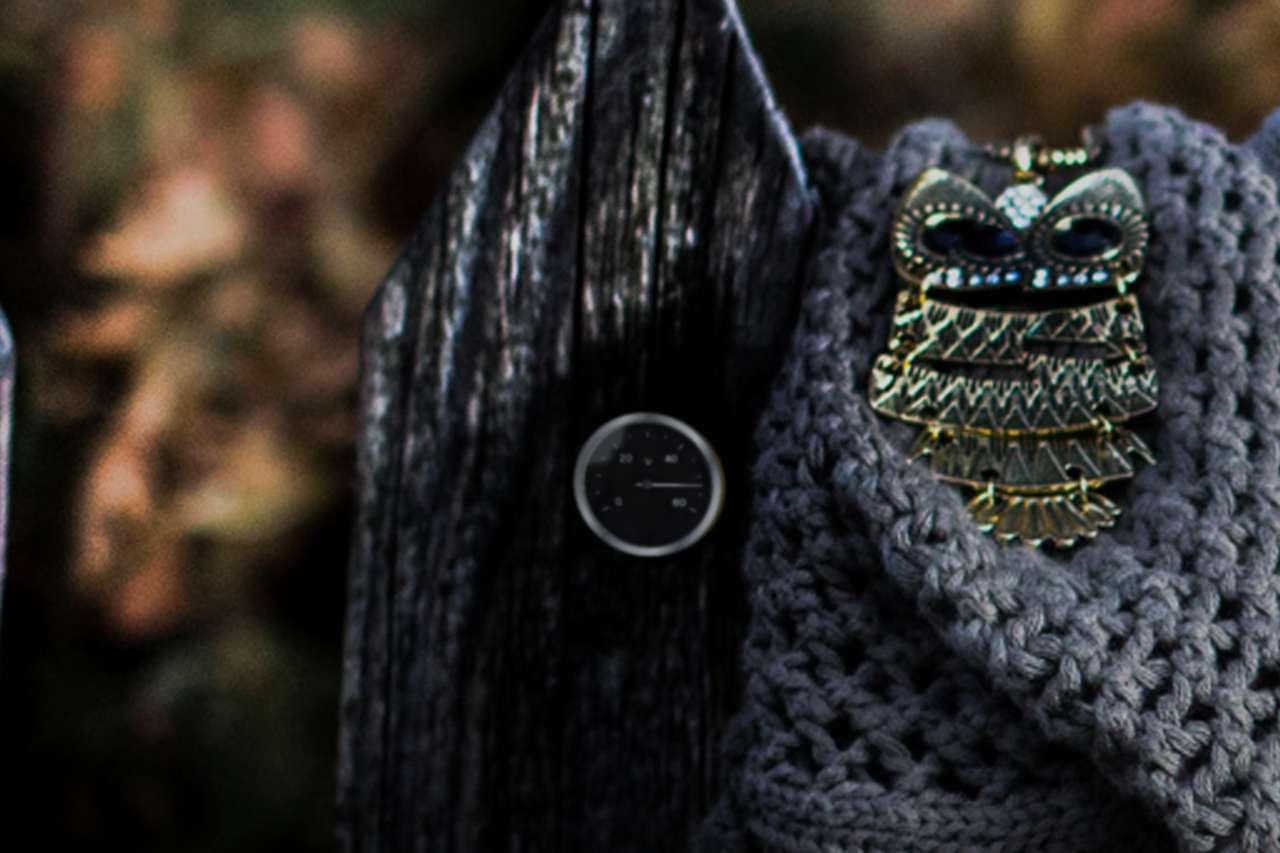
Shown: 52.5 V
